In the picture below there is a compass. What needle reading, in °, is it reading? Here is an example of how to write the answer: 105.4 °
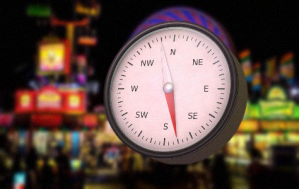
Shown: 165 °
